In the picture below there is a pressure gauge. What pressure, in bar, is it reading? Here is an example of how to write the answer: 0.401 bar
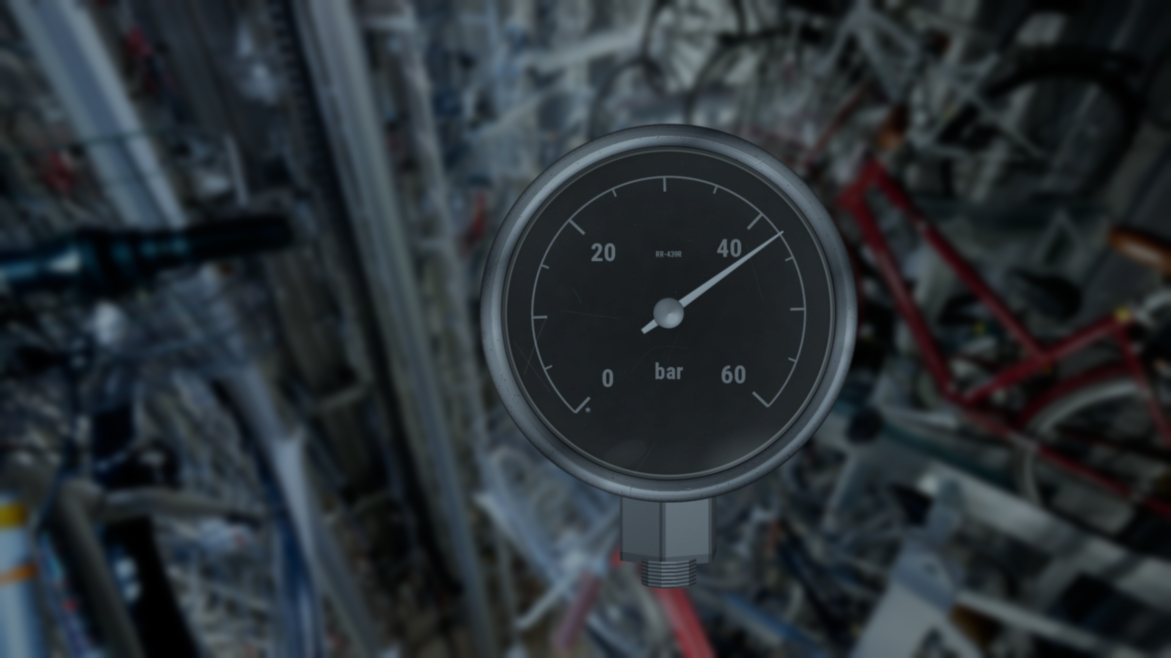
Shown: 42.5 bar
